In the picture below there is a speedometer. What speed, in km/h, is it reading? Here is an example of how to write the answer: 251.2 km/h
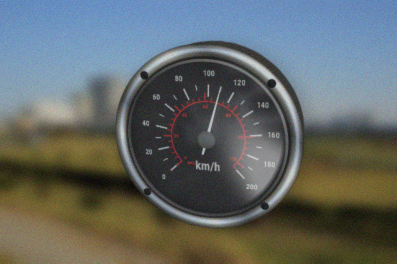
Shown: 110 km/h
